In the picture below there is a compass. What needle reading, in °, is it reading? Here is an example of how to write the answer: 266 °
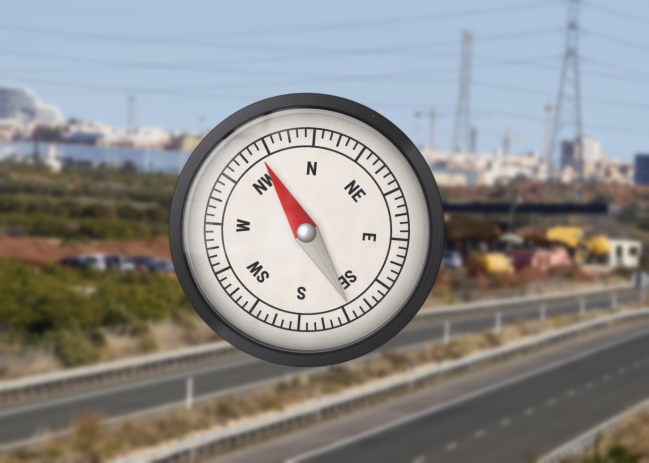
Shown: 325 °
